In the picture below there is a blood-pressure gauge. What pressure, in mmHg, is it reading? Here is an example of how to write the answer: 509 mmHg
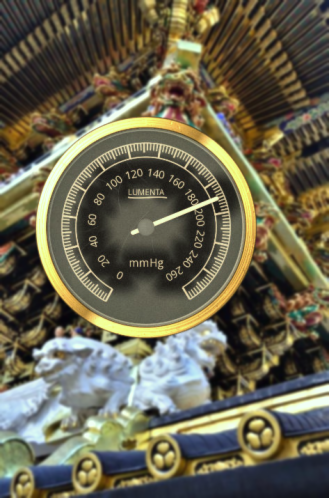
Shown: 190 mmHg
